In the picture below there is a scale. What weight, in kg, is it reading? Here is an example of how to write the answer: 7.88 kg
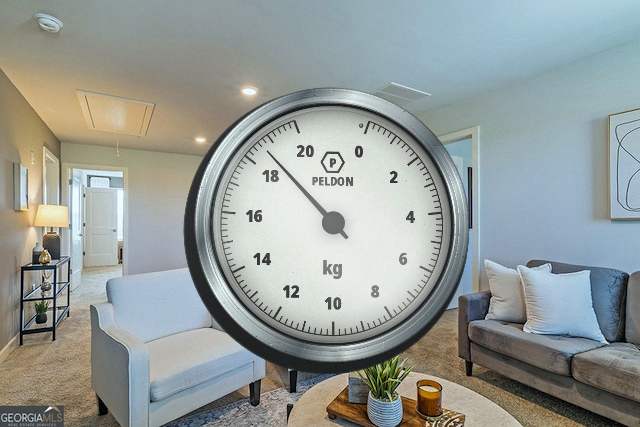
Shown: 18.6 kg
